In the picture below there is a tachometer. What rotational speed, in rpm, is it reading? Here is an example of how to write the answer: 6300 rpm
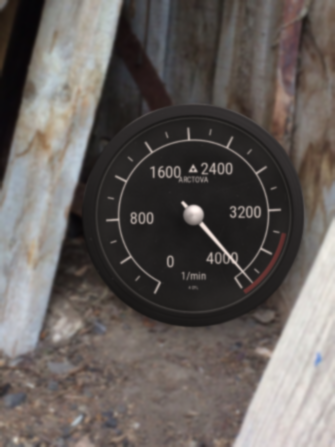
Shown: 3900 rpm
